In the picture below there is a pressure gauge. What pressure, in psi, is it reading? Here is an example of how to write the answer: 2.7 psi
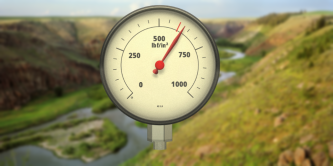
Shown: 625 psi
